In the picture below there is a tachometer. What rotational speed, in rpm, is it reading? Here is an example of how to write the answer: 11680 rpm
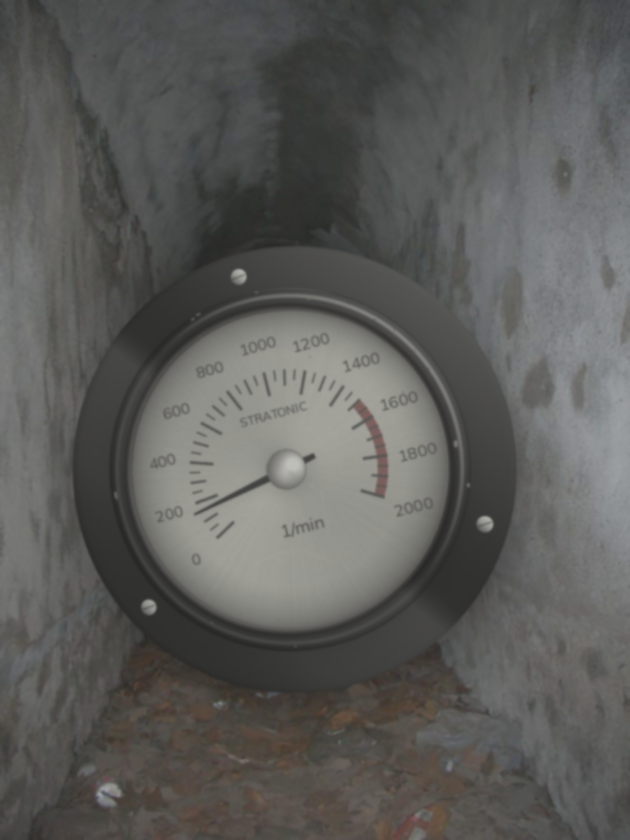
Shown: 150 rpm
